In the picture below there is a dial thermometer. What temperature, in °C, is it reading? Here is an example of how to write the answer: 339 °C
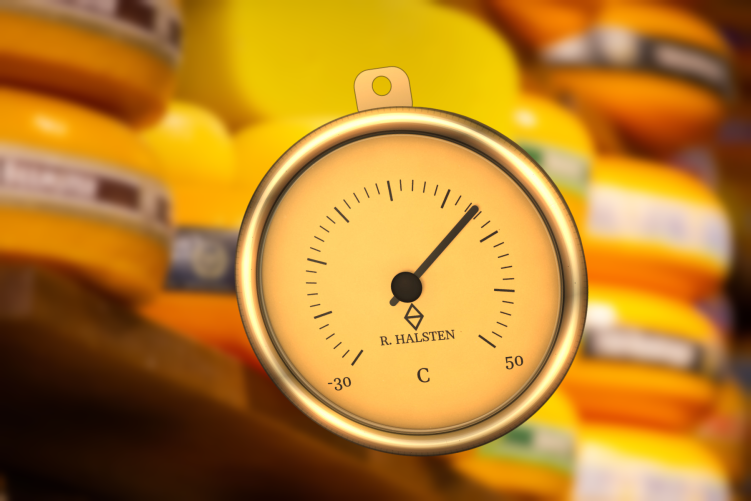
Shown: 25 °C
